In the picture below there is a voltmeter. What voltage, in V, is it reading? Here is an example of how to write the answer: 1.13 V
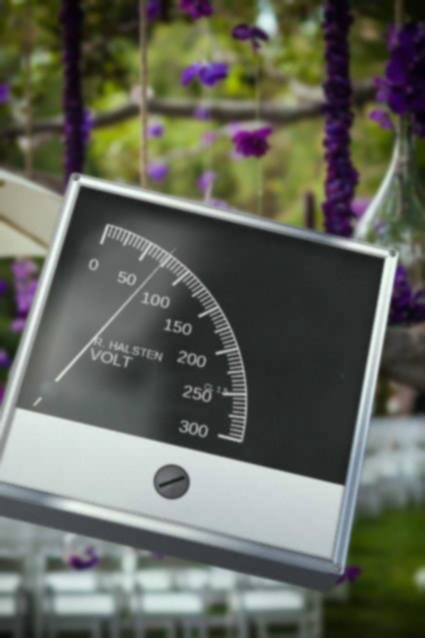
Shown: 75 V
